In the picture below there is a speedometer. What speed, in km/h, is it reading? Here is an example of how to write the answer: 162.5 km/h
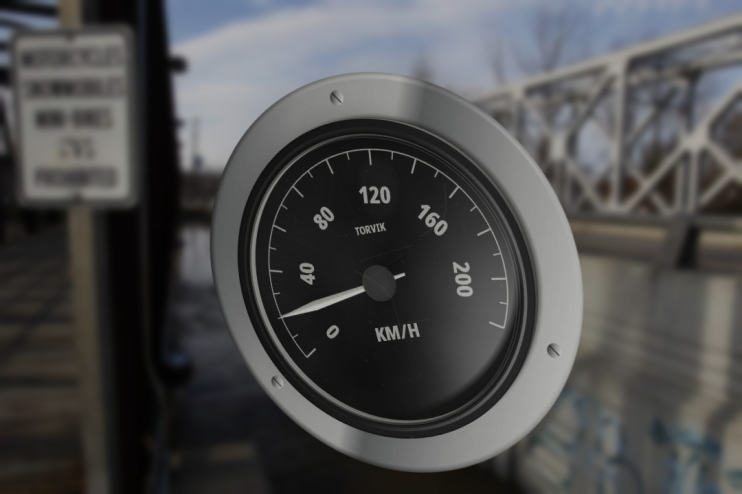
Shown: 20 km/h
